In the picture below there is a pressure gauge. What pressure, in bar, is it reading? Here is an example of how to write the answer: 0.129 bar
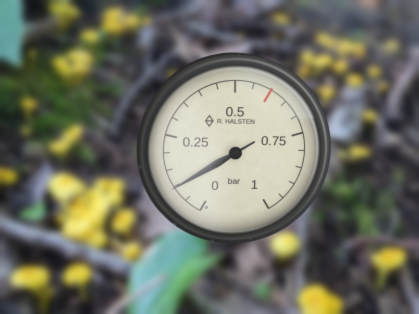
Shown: 0.1 bar
